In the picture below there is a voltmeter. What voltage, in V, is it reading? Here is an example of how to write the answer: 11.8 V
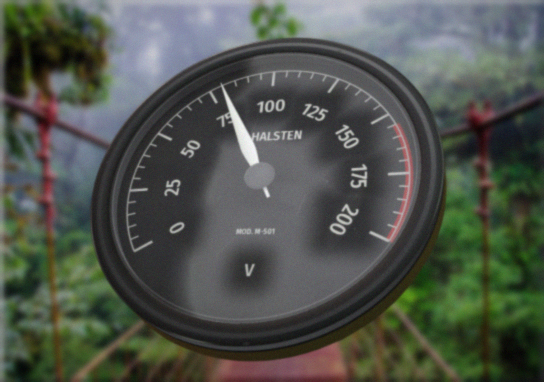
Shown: 80 V
